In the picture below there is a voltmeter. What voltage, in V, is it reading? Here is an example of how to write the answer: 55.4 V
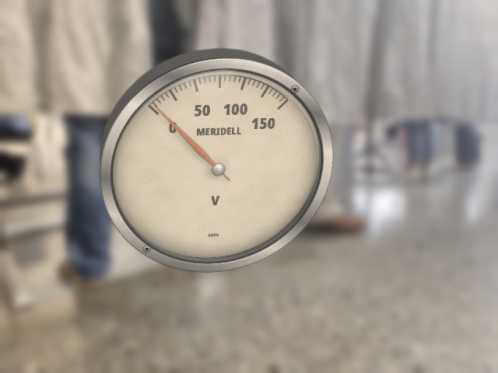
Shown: 5 V
